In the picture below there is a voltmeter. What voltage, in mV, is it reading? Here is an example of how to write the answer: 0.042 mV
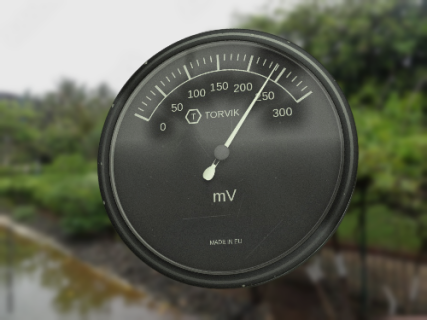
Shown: 240 mV
